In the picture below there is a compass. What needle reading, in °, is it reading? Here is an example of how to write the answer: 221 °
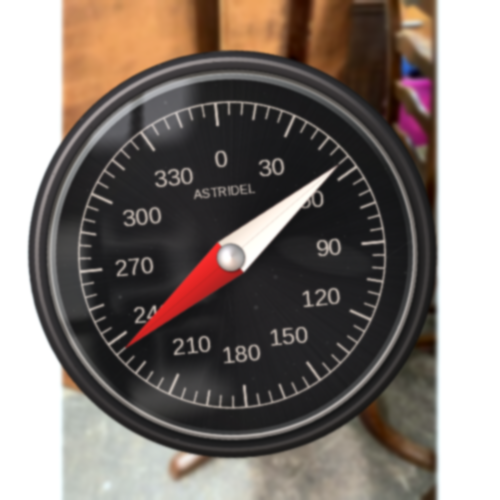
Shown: 235 °
